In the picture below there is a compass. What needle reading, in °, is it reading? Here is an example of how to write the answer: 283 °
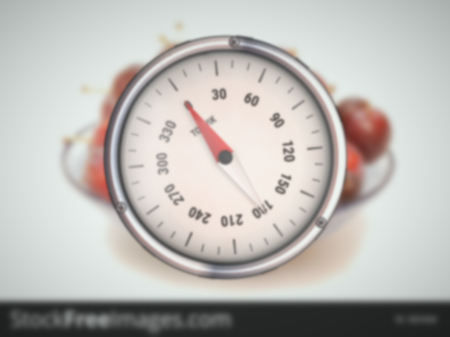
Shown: 0 °
